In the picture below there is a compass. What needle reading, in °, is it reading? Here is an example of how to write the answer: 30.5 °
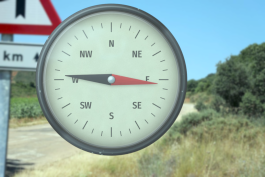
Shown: 95 °
